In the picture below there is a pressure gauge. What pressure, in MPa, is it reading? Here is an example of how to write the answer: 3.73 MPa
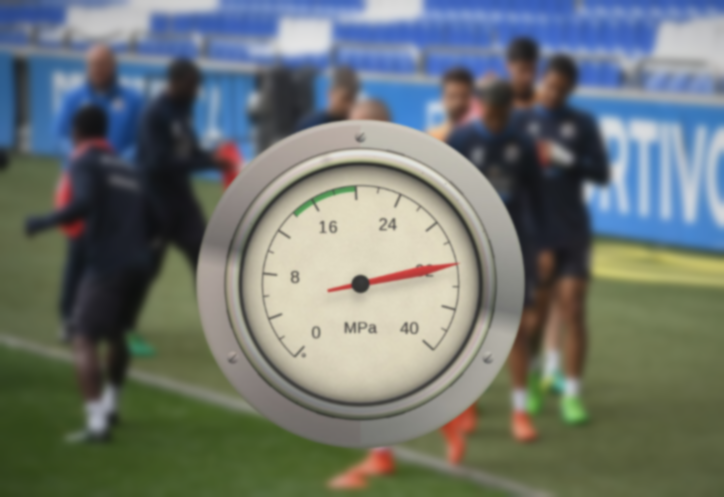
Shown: 32 MPa
